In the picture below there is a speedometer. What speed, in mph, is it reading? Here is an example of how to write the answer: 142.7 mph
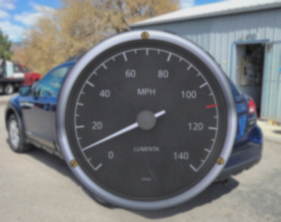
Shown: 10 mph
